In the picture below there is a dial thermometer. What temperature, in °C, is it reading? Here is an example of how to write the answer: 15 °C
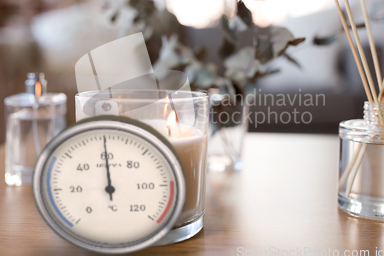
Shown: 60 °C
